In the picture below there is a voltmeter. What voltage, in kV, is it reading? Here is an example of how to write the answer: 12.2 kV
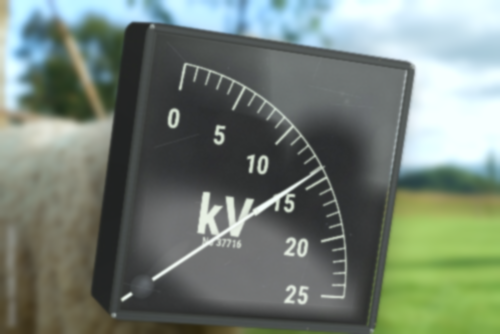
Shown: 14 kV
